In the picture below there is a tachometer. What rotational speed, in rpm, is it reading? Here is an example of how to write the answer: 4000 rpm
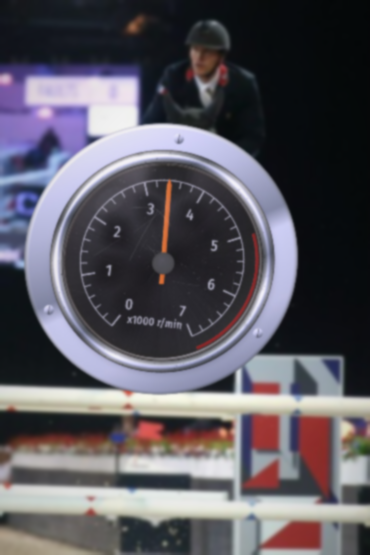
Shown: 3400 rpm
